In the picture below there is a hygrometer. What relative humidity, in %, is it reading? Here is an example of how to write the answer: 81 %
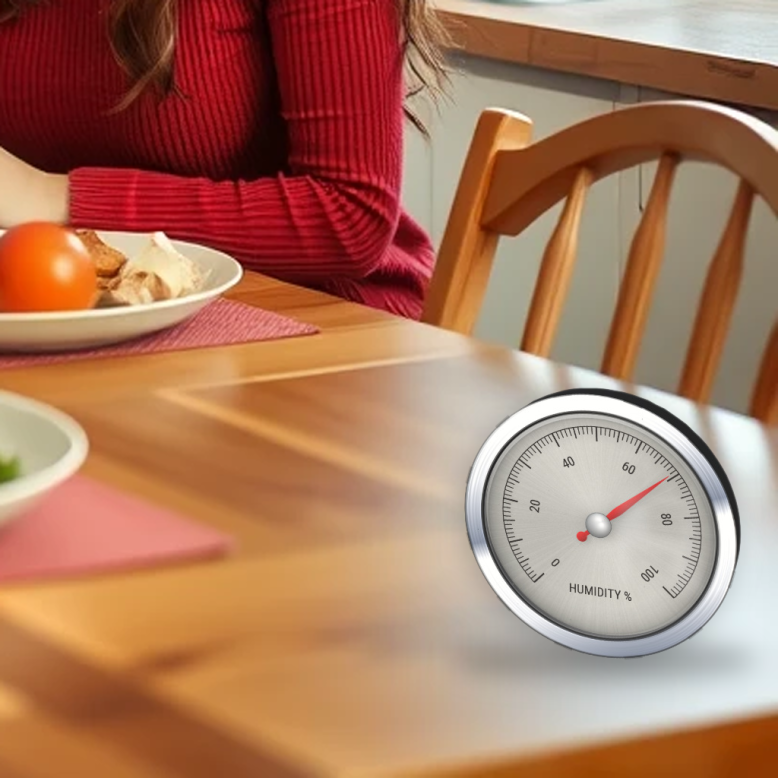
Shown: 69 %
